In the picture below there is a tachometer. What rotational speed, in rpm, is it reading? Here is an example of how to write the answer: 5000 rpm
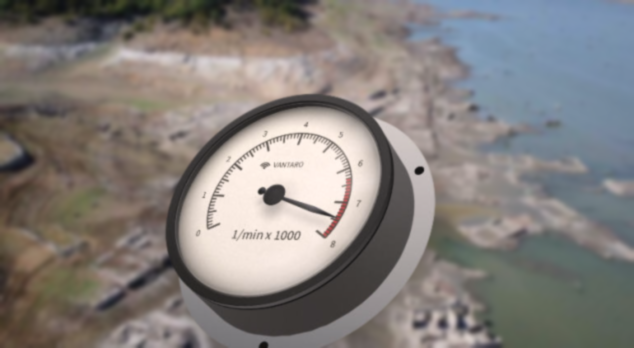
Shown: 7500 rpm
